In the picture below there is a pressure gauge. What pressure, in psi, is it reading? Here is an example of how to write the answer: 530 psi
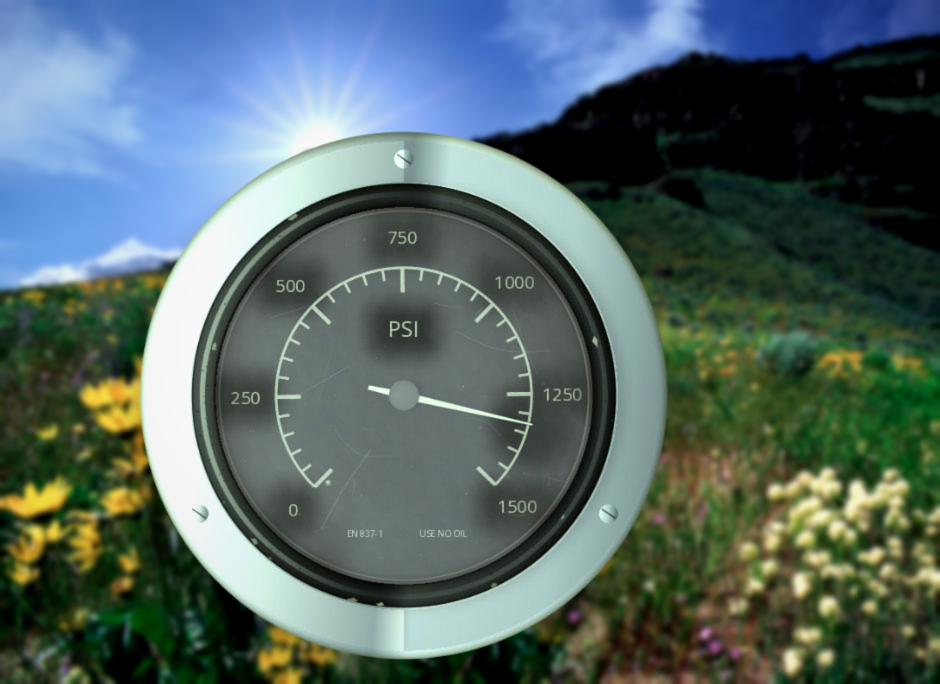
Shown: 1325 psi
